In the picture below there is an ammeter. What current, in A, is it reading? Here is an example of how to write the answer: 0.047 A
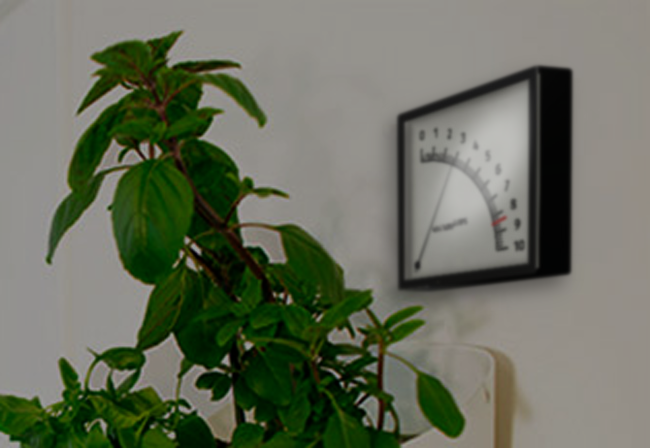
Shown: 3 A
